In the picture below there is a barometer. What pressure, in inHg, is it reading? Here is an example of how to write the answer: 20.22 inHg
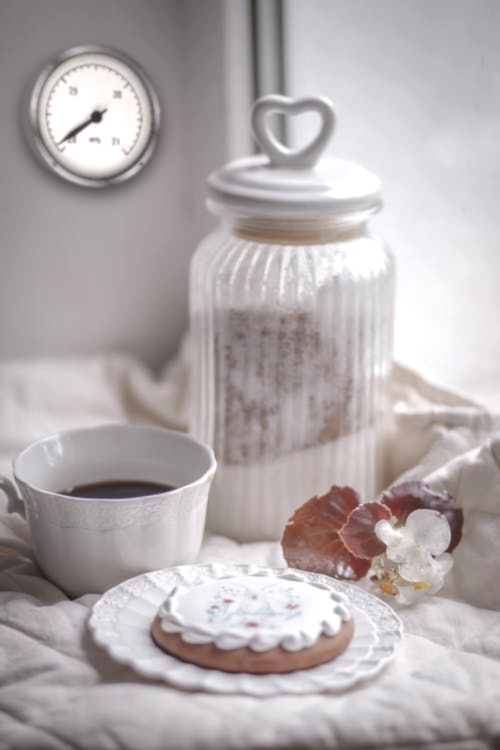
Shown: 28.1 inHg
